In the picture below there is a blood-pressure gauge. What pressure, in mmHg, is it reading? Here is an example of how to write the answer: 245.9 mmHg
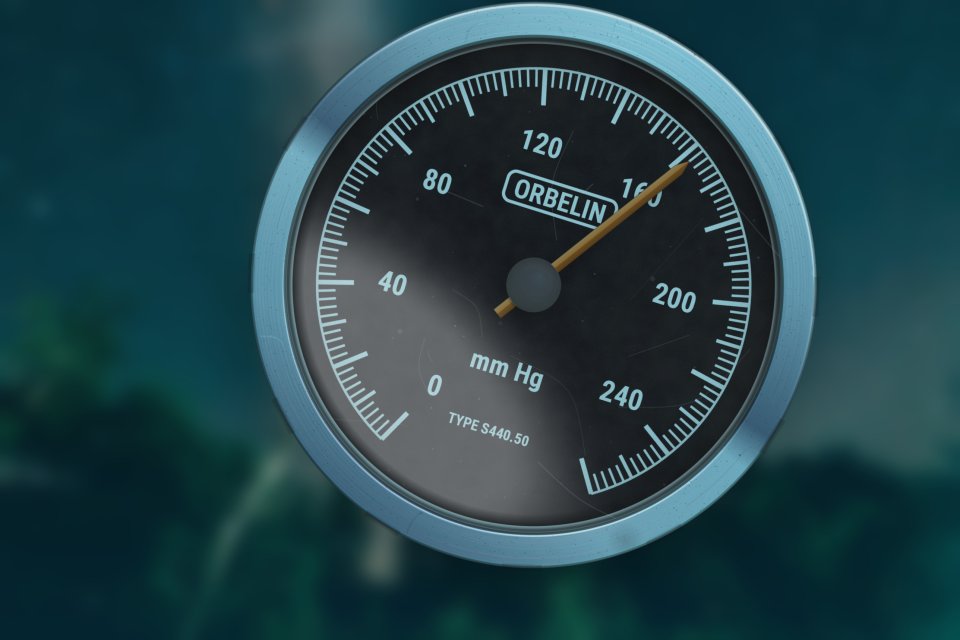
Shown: 162 mmHg
